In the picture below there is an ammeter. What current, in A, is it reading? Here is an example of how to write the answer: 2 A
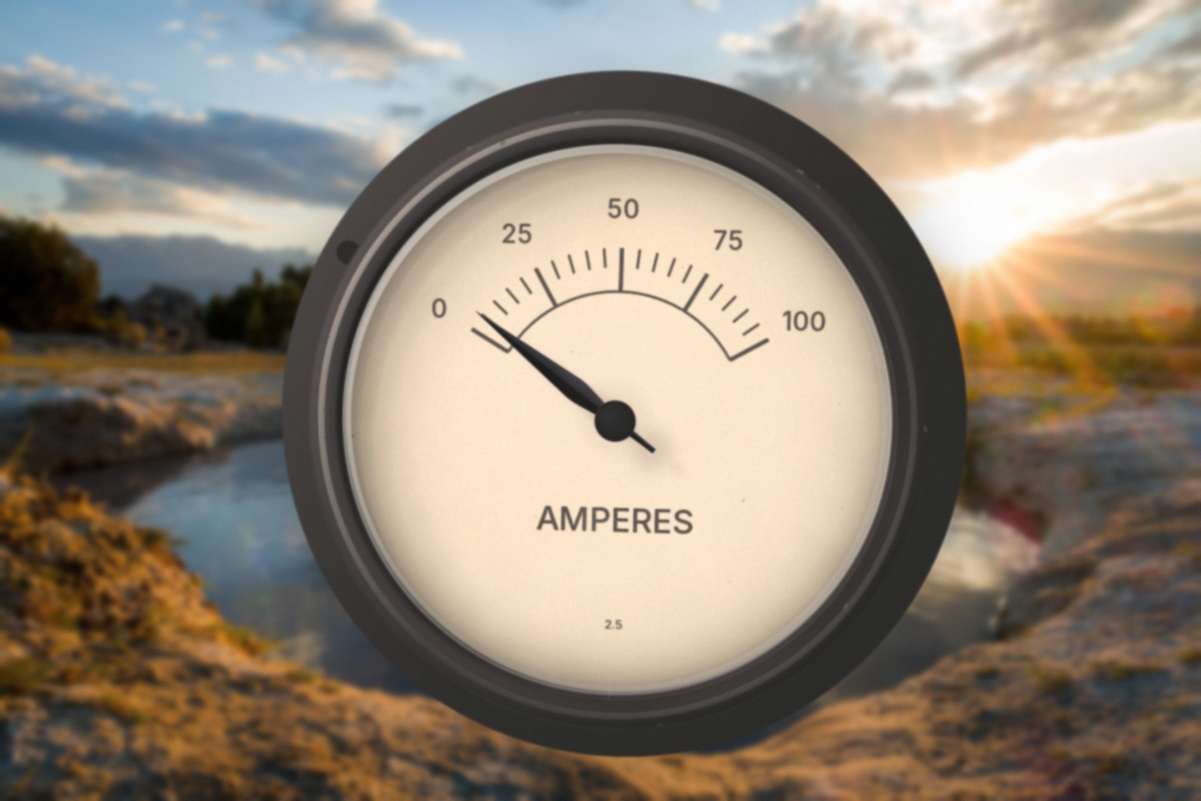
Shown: 5 A
